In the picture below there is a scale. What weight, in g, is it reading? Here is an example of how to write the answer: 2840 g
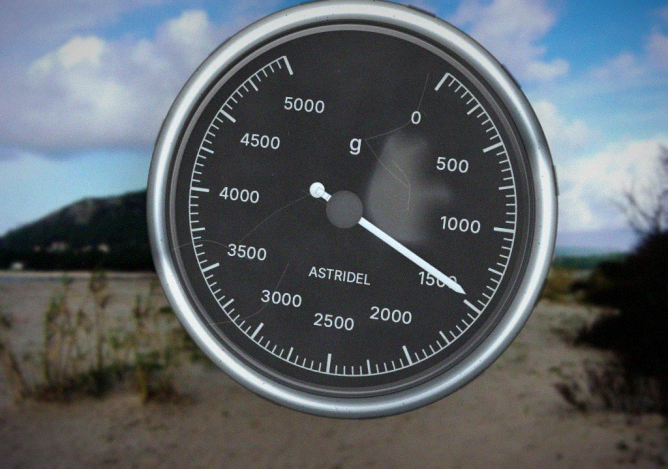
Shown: 1450 g
